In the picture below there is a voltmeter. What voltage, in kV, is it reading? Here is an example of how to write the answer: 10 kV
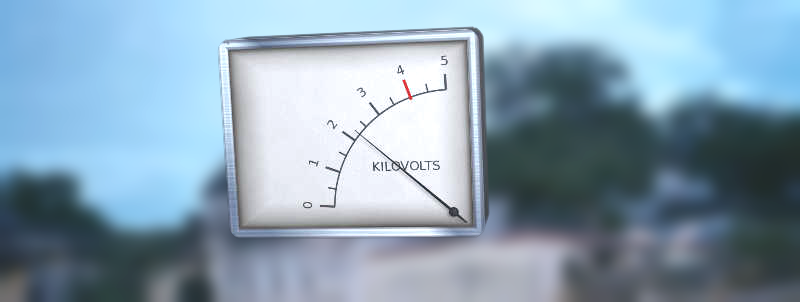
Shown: 2.25 kV
